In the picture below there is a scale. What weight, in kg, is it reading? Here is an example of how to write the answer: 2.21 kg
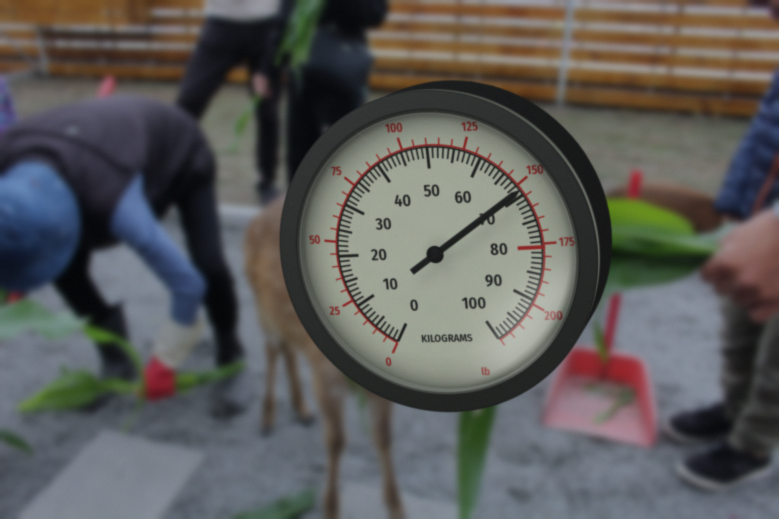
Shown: 69 kg
